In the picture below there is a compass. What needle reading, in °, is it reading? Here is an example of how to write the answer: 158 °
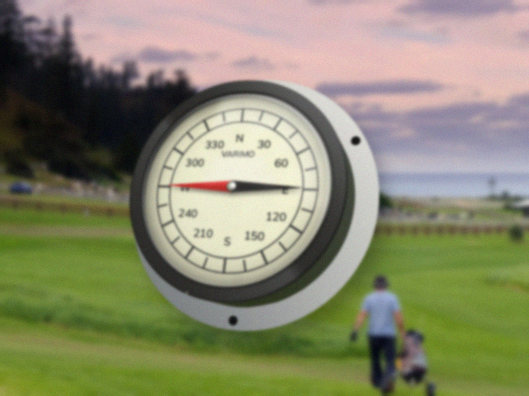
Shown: 270 °
